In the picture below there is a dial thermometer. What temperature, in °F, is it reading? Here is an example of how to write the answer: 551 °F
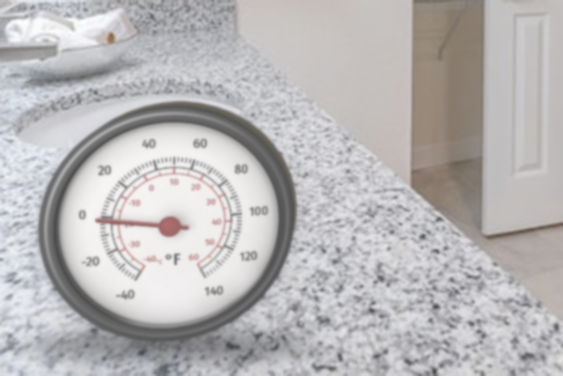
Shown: 0 °F
